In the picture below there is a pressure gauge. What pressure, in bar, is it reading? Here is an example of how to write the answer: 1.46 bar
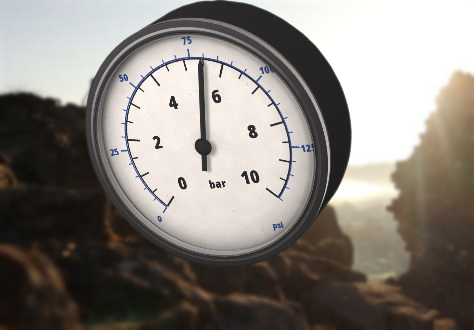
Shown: 5.5 bar
